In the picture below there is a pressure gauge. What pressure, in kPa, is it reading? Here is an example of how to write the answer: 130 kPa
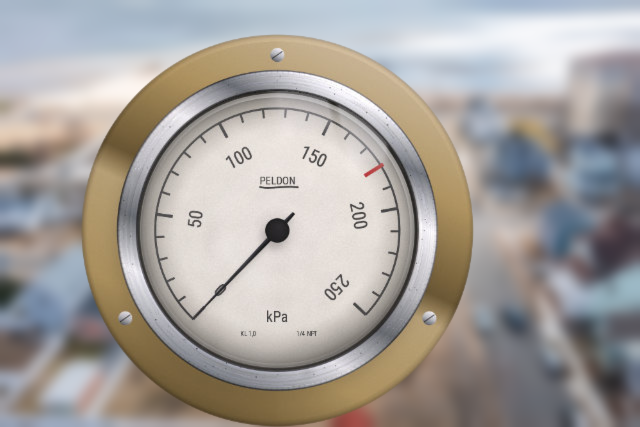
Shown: 0 kPa
